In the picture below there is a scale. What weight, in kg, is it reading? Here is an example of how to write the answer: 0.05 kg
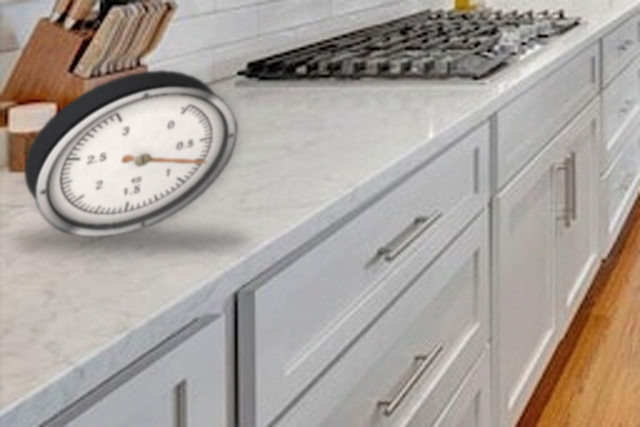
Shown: 0.75 kg
